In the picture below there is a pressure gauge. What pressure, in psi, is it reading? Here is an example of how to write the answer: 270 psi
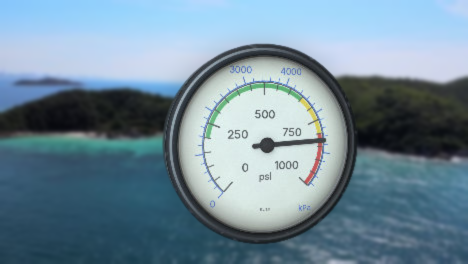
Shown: 825 psi
